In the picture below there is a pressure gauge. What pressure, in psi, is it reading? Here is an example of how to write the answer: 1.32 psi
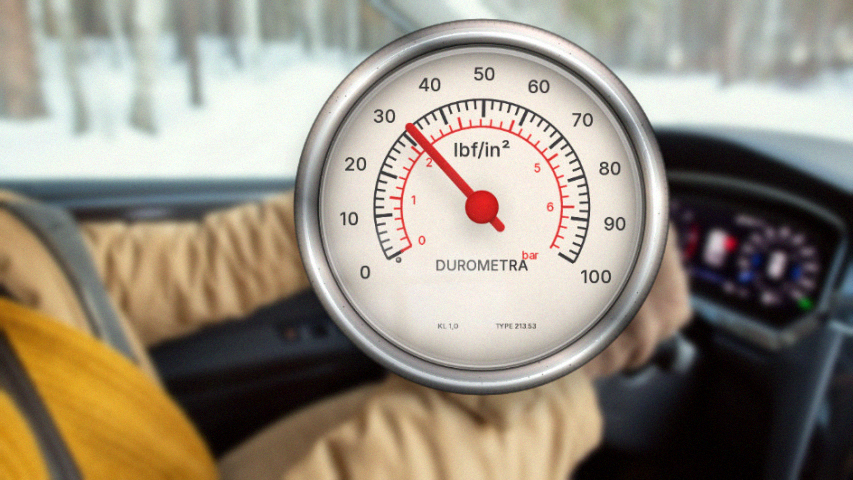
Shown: 32 psi
